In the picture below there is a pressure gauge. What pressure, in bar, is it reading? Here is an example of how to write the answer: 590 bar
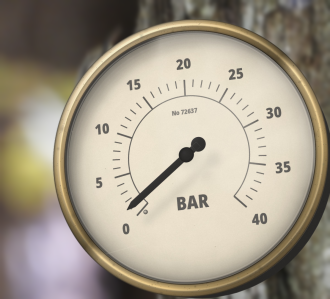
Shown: 1 bar
